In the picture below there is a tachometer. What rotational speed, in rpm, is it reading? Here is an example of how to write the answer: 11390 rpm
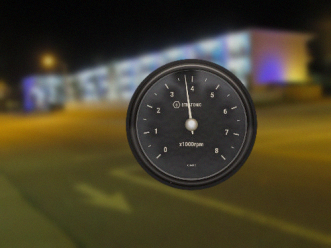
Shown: 3750 rpm
